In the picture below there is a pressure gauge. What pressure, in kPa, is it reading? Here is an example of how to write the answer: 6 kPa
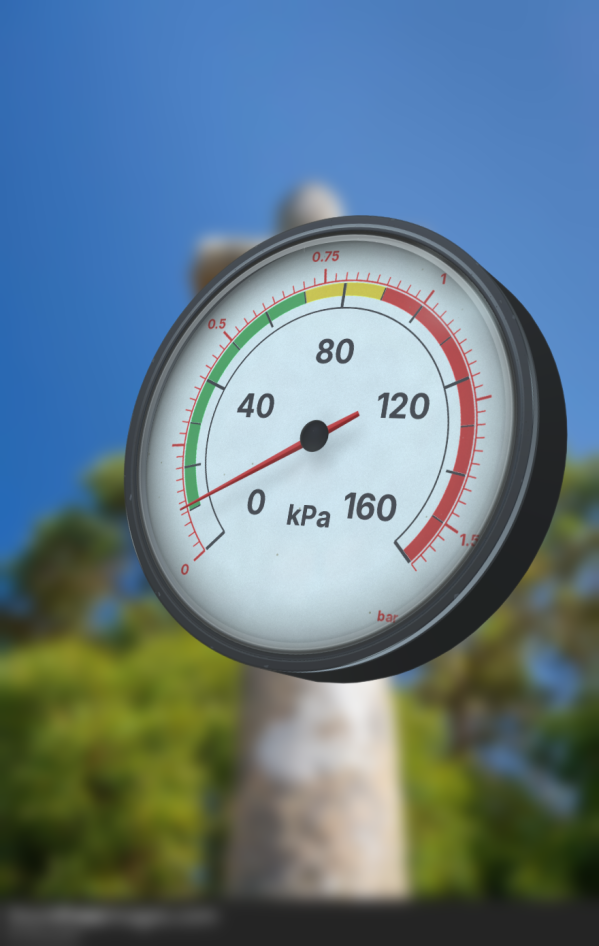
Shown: 10 kPa
